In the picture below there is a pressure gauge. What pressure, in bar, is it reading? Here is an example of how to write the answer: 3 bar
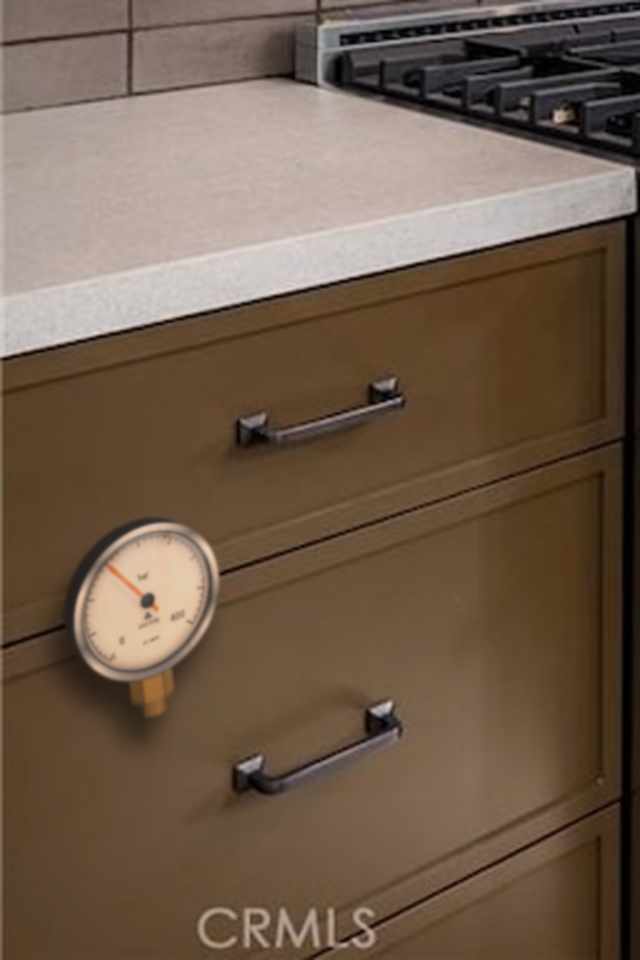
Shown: 150 bar
